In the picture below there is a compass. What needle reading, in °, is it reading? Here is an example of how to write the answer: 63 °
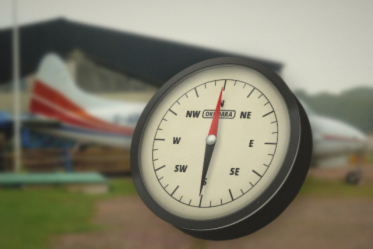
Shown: 0 °
